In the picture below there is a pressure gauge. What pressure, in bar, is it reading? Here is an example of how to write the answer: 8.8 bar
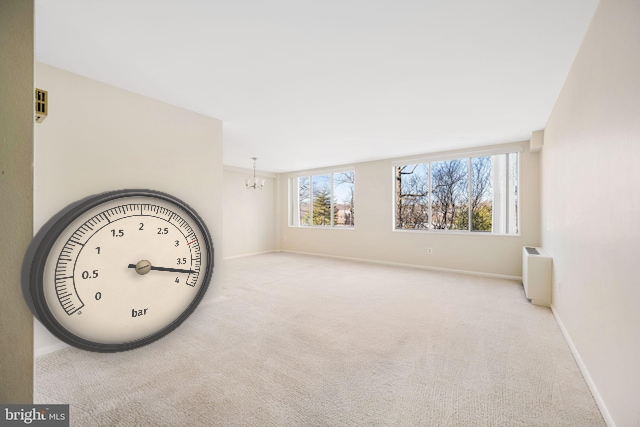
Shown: 3.75 bar
